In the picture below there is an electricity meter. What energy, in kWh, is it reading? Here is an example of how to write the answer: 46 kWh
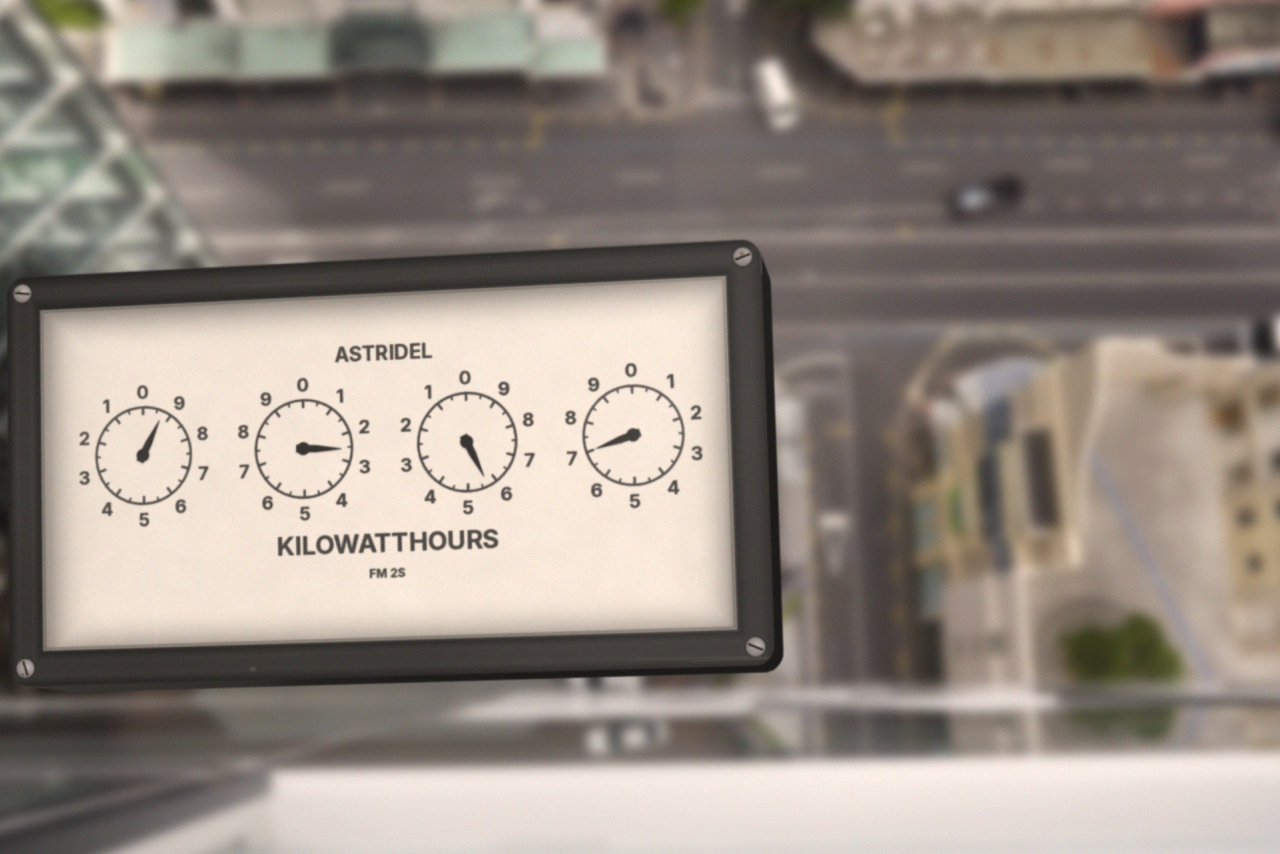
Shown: 9257 kWh
